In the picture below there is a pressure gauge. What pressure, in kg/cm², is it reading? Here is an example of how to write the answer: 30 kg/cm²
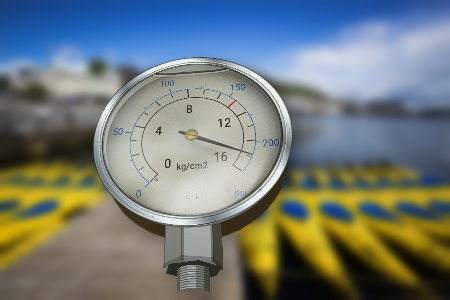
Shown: 15 kg/cm²
